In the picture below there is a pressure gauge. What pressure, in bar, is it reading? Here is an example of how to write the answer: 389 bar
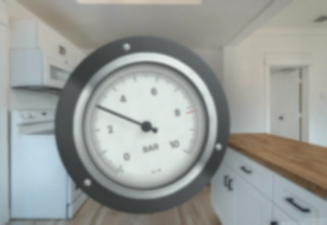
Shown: 3 bar
